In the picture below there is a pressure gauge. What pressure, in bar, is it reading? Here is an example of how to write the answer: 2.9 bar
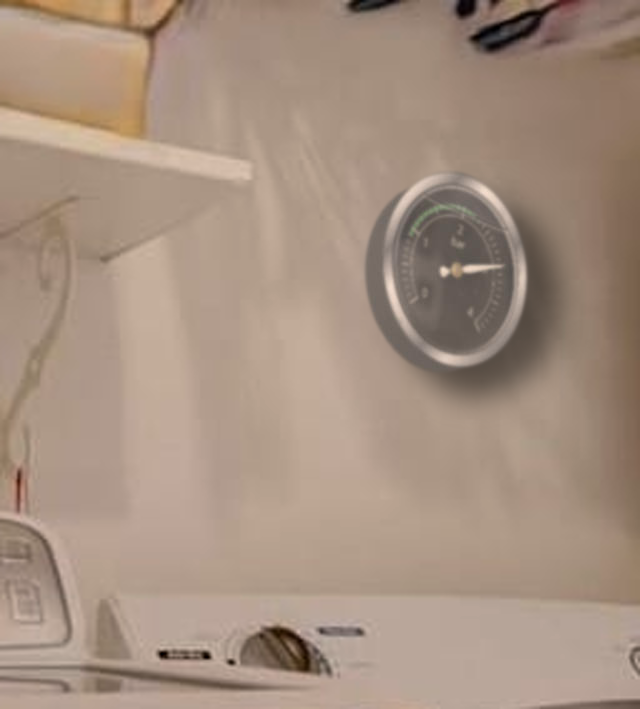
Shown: 3 bar
